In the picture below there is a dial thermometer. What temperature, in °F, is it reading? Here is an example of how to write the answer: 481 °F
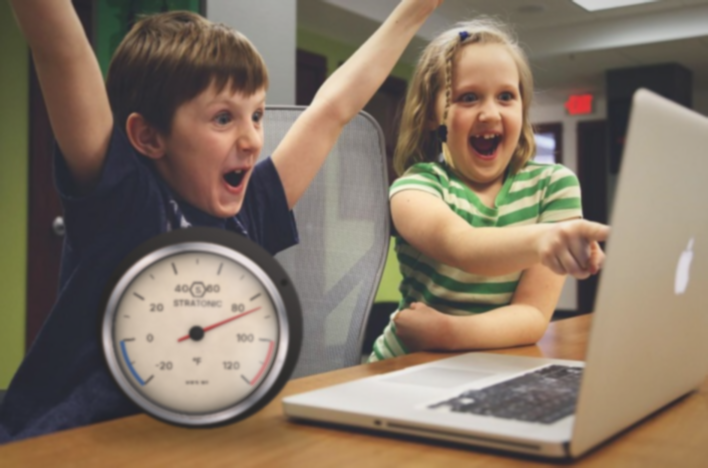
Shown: 85 °F
